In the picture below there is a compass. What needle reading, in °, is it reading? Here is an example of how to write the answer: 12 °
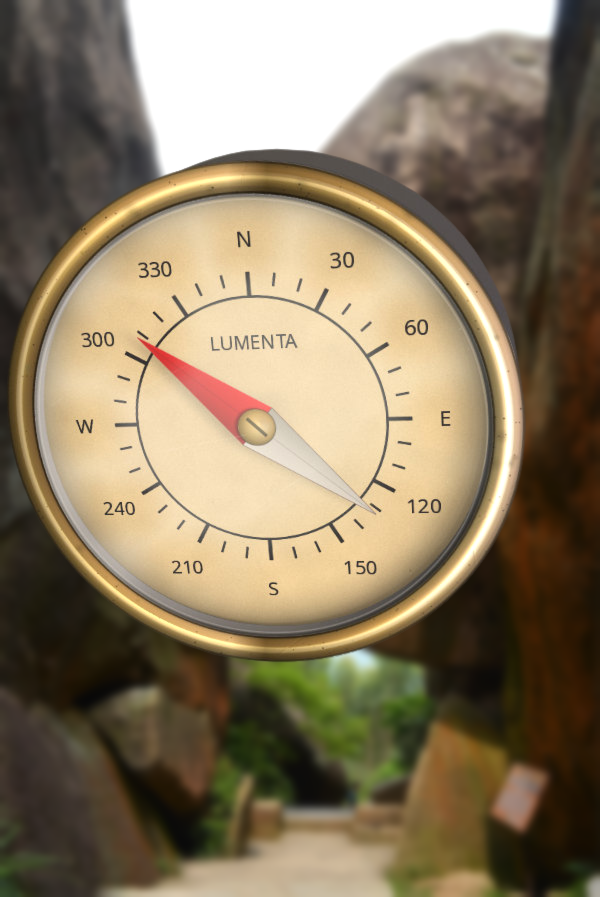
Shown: 310 °
